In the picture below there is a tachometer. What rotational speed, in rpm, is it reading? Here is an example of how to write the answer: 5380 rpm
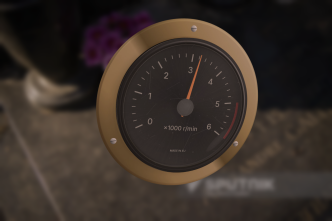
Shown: 3200 rpm
